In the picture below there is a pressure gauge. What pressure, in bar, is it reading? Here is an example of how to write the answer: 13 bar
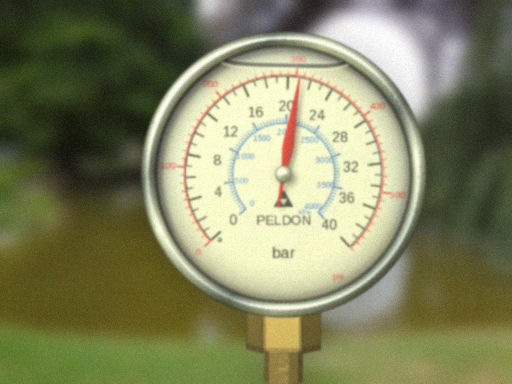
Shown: 21 bar
